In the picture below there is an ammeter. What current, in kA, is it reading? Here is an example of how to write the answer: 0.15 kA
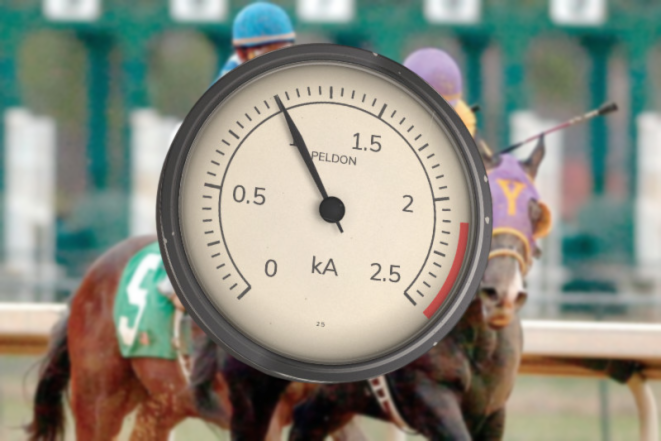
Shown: 1 kA
